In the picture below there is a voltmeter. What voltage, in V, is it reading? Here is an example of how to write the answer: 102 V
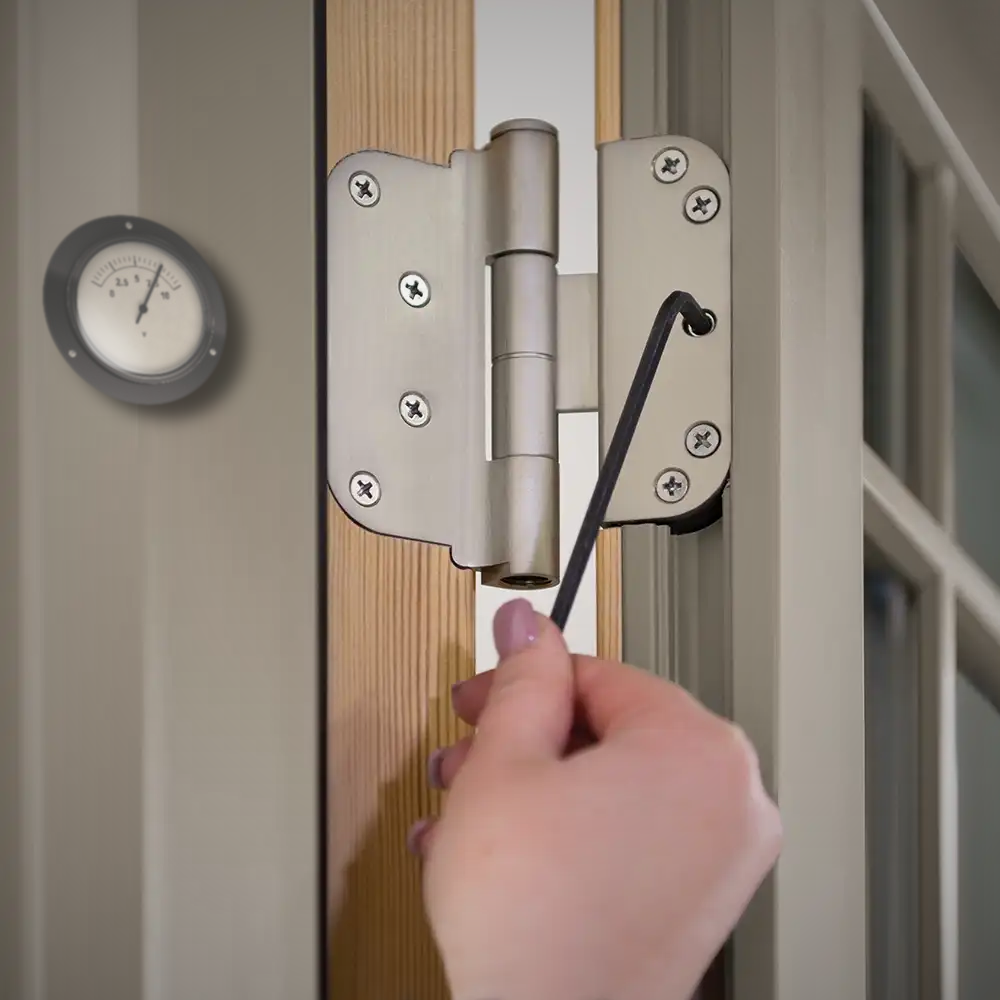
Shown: 7.5 V
